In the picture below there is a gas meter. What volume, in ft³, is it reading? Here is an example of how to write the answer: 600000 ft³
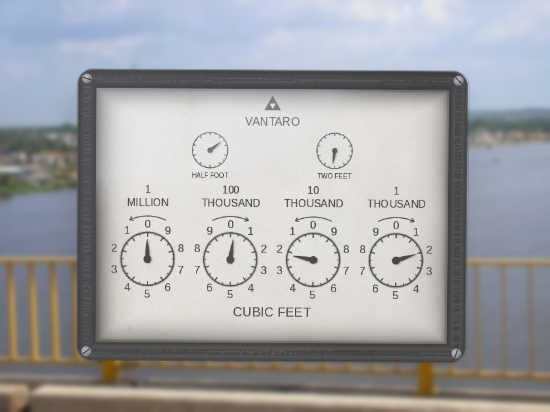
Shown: 2200 ft³
